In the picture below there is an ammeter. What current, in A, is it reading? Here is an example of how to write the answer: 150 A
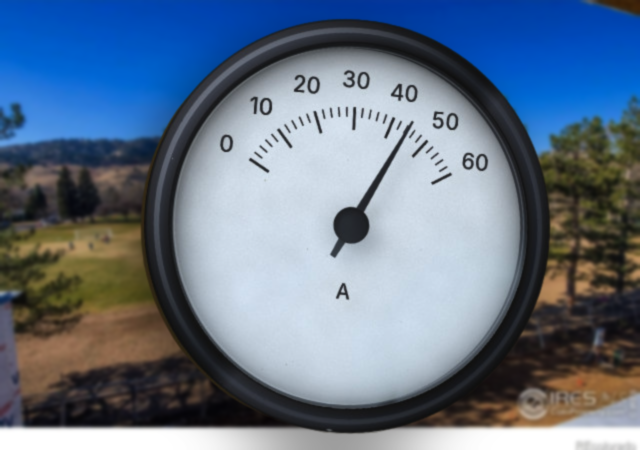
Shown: 44 A
